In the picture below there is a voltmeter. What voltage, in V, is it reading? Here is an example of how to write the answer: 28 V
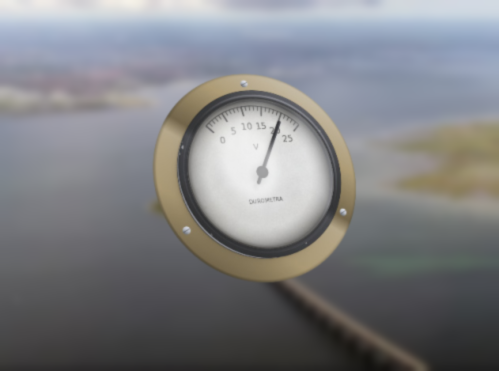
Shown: 20 V
